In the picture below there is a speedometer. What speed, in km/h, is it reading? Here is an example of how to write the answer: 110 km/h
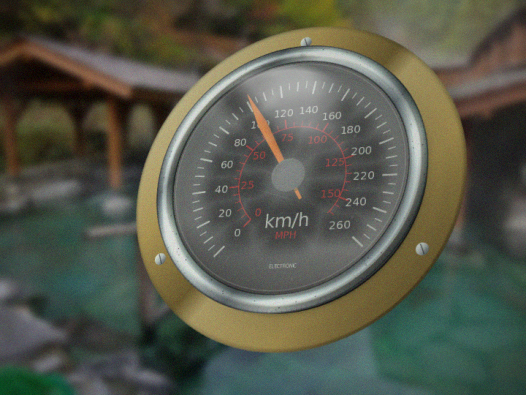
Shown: 102.5 km/h
